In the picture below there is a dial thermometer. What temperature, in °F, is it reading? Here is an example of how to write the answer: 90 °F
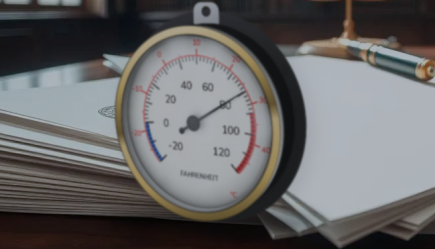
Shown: 80 °F
